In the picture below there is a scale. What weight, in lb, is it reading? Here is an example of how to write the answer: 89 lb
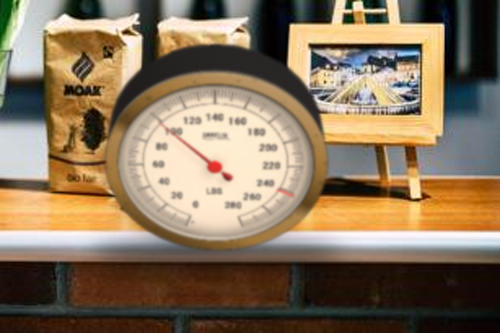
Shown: 100 lb
